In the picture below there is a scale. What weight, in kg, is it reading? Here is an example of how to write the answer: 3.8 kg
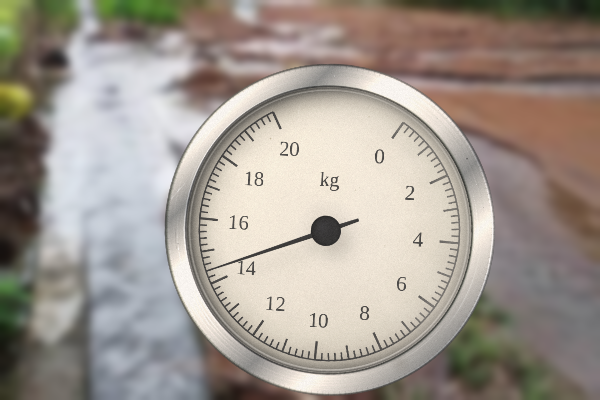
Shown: 14.4 kg
